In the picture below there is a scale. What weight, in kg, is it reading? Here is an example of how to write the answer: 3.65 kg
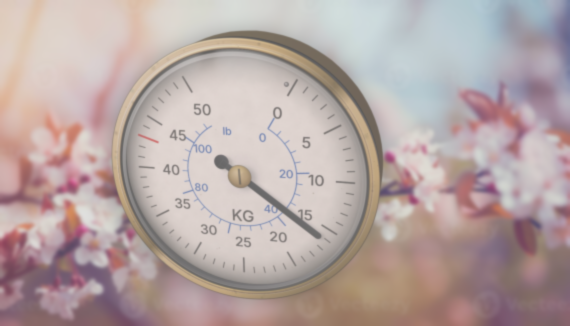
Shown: 16 kg
